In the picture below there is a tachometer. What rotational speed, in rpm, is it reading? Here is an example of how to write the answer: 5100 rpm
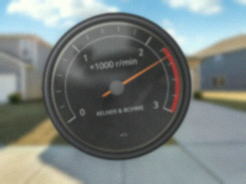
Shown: 2300 rpm
